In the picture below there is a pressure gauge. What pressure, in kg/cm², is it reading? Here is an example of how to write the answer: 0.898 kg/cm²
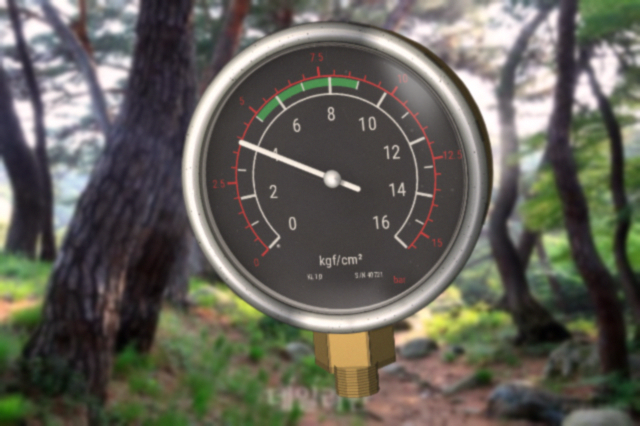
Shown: 4 kg/cm²
